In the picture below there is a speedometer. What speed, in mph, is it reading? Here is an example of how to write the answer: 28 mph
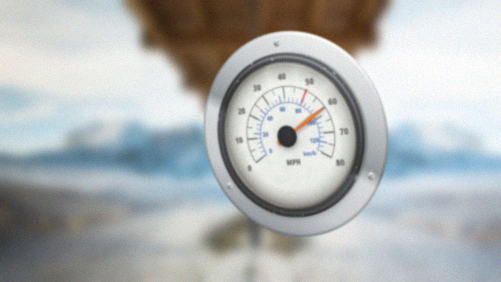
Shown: 60 mph
